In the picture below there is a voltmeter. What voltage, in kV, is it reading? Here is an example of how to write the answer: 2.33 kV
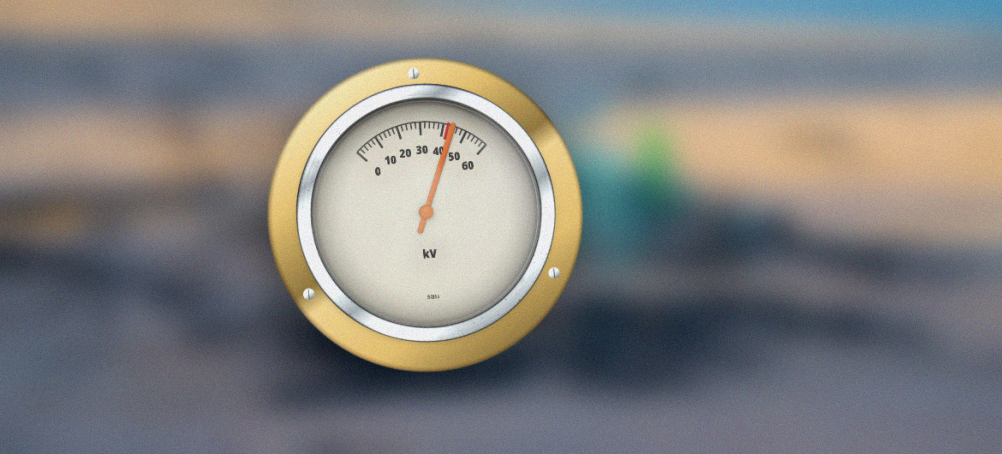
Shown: 44 kV
